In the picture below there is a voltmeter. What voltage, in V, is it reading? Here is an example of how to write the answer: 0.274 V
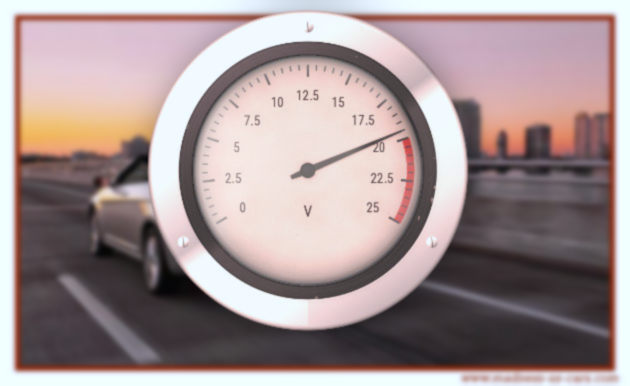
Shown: 19.5 V
